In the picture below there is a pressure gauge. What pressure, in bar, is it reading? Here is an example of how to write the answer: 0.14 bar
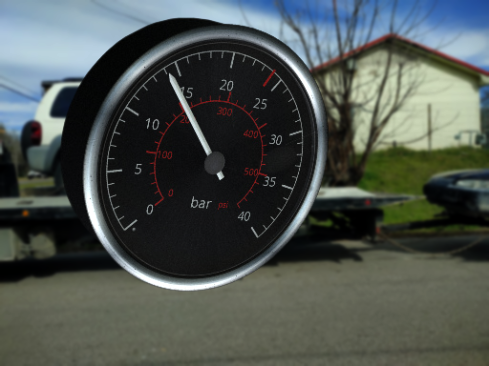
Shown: 14 bar
